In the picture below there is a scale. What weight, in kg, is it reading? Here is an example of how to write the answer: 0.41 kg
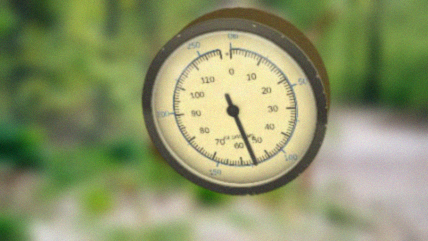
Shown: 55 kg
